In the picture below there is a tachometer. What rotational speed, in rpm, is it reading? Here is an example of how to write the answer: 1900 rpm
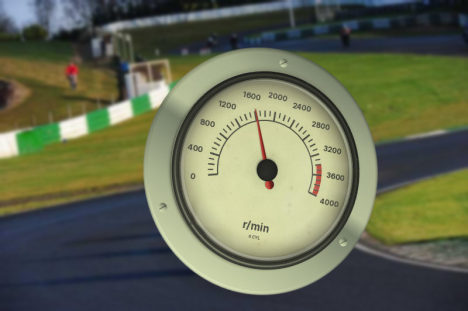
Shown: 1600 rpm
